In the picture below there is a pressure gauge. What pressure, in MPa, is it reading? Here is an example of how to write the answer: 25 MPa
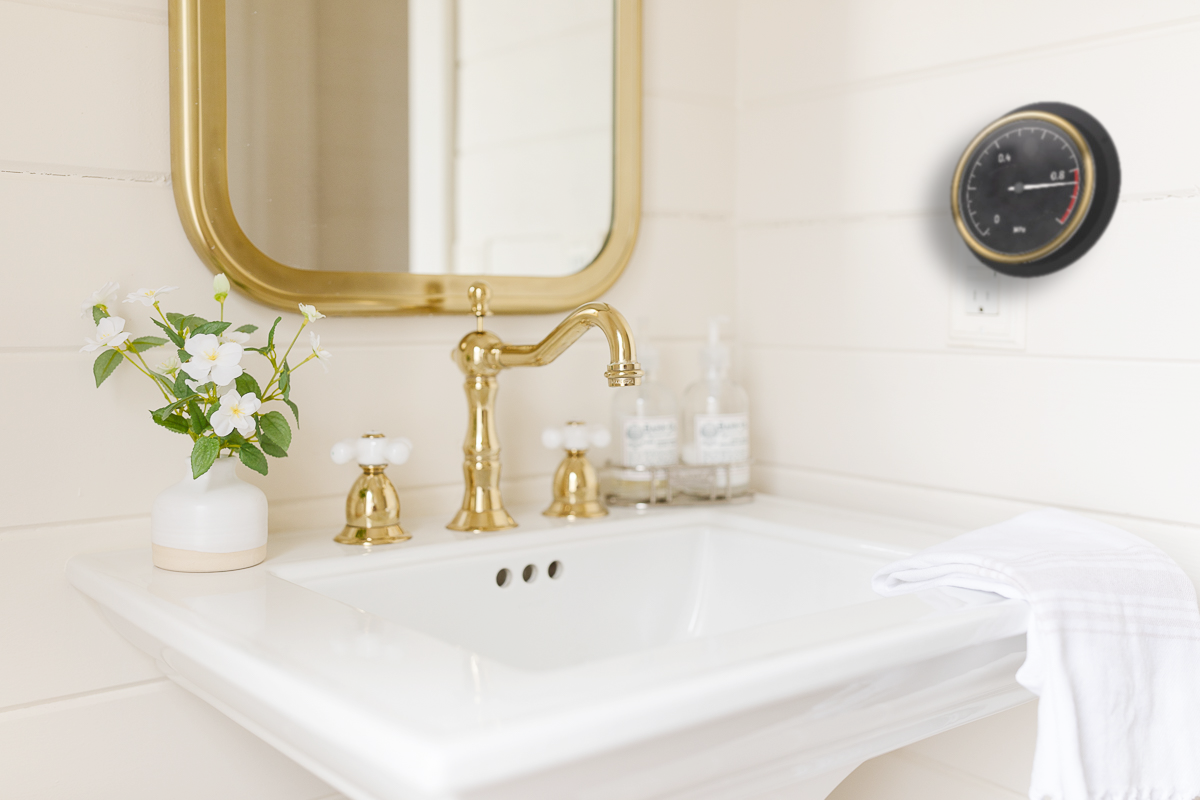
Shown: 0.85 MPa
